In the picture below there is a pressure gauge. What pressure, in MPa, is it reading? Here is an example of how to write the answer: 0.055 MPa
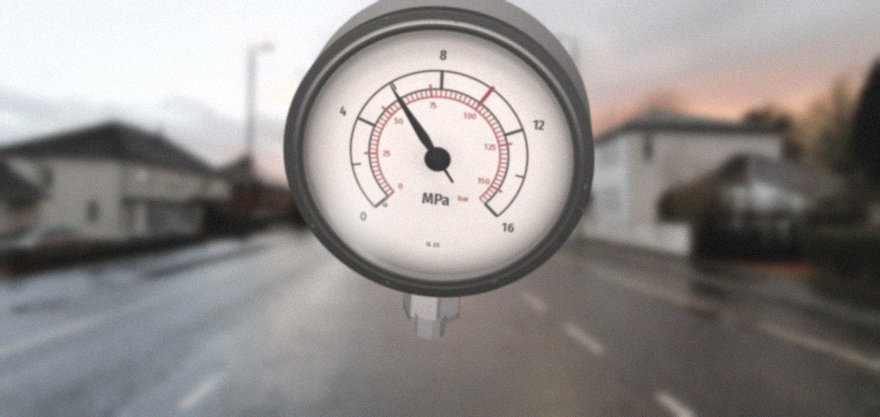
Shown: 6 MPa
